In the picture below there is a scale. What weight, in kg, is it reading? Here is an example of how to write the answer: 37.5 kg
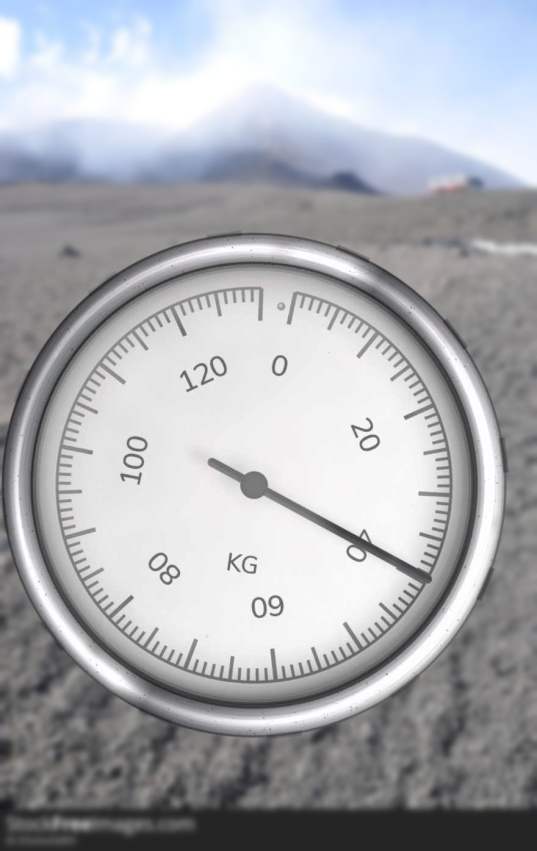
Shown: 39.5 kg
